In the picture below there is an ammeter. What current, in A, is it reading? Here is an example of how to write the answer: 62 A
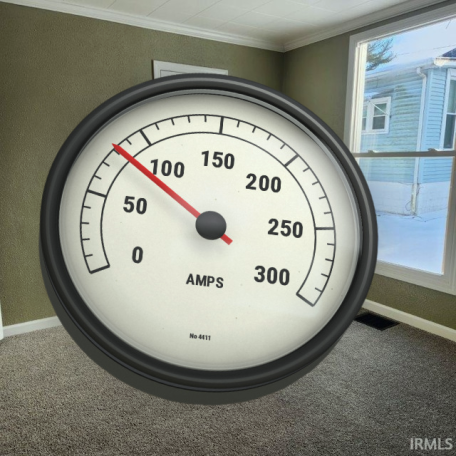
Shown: 80 A
